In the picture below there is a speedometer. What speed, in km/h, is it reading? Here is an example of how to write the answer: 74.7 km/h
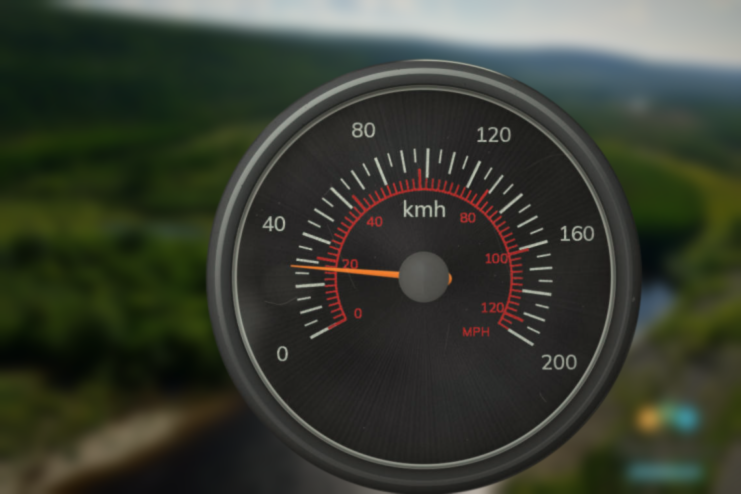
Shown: 27.5 km/h
